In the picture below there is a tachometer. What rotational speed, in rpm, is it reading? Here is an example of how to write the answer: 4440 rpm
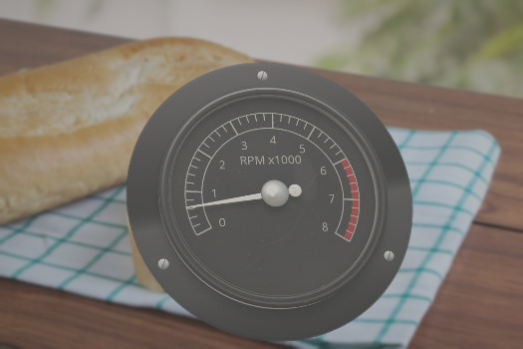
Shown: 600 rpm
